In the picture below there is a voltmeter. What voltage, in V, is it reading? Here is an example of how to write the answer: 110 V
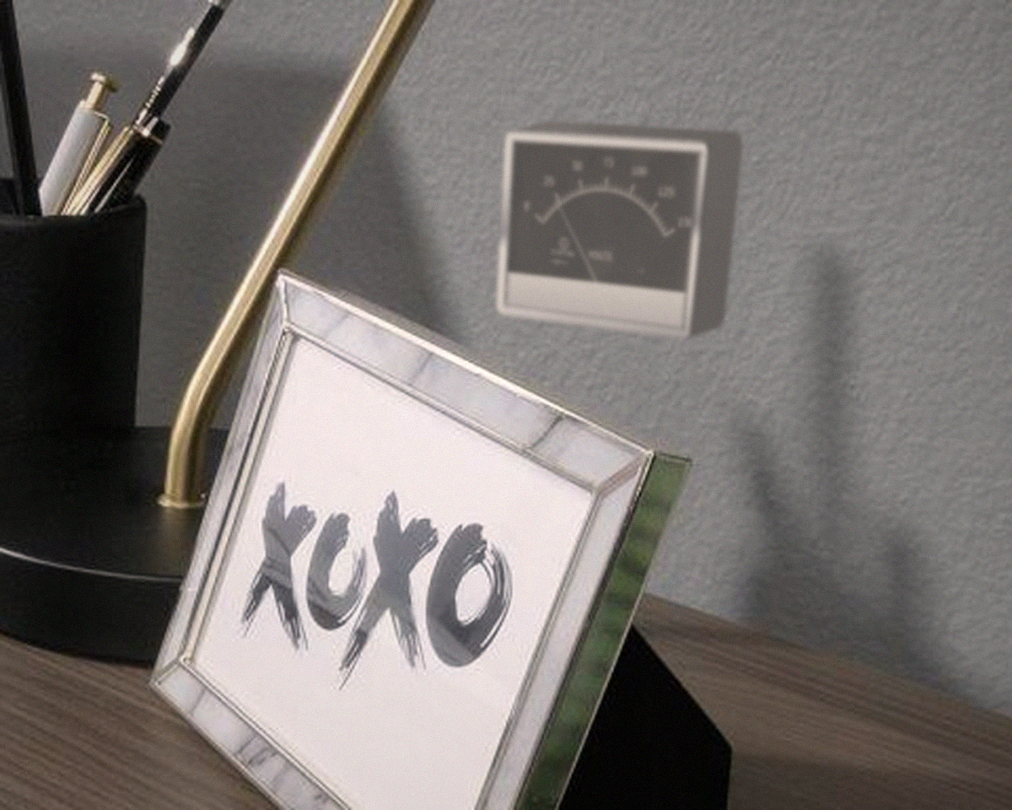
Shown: 25 V
